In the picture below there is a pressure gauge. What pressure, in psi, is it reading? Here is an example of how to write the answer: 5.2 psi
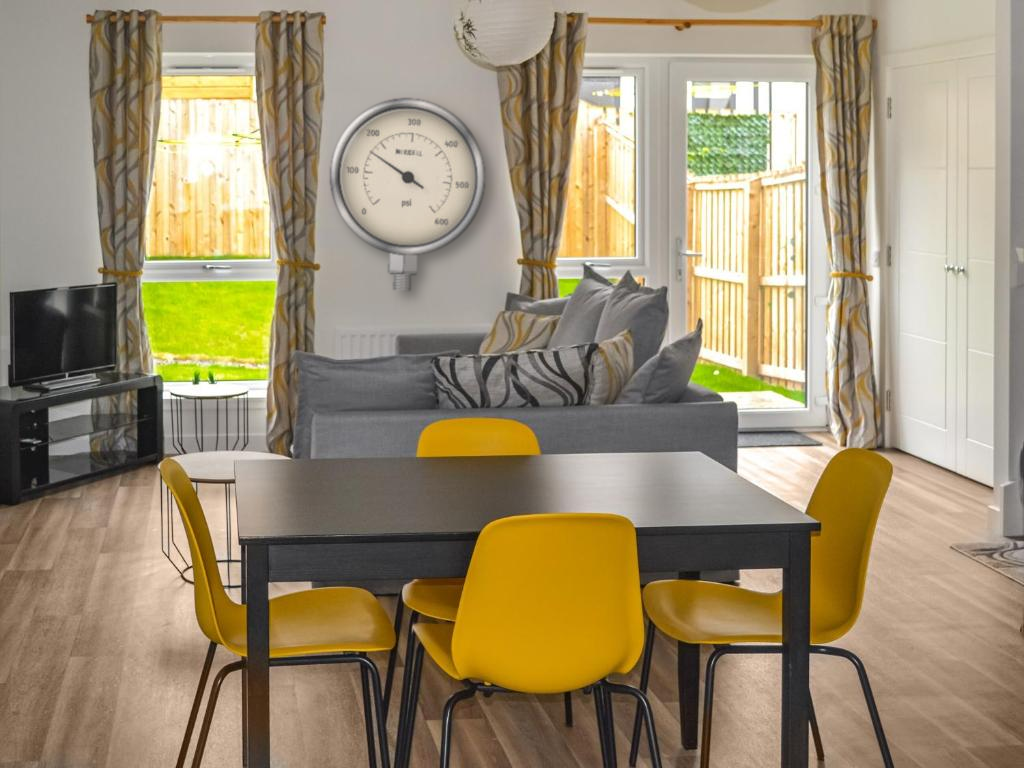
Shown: 160 psi
